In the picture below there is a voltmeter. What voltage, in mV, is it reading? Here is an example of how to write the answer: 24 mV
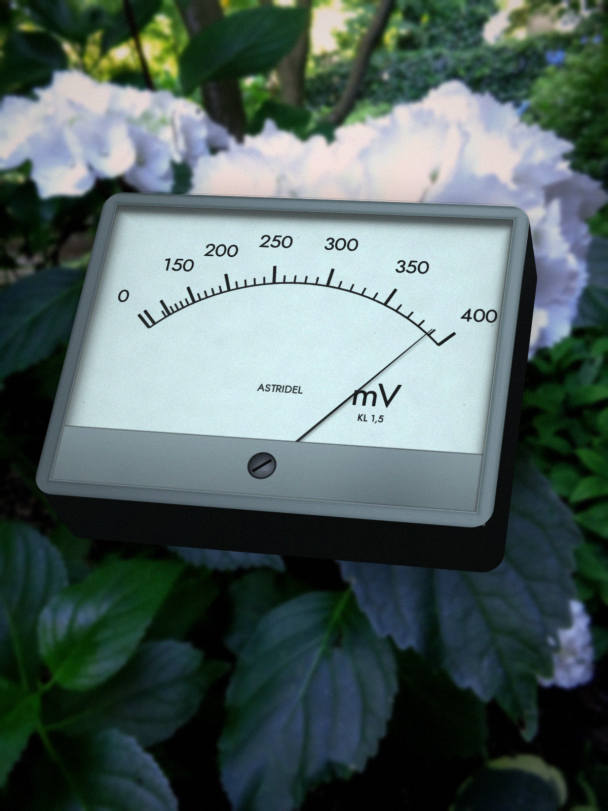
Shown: 390 mV
